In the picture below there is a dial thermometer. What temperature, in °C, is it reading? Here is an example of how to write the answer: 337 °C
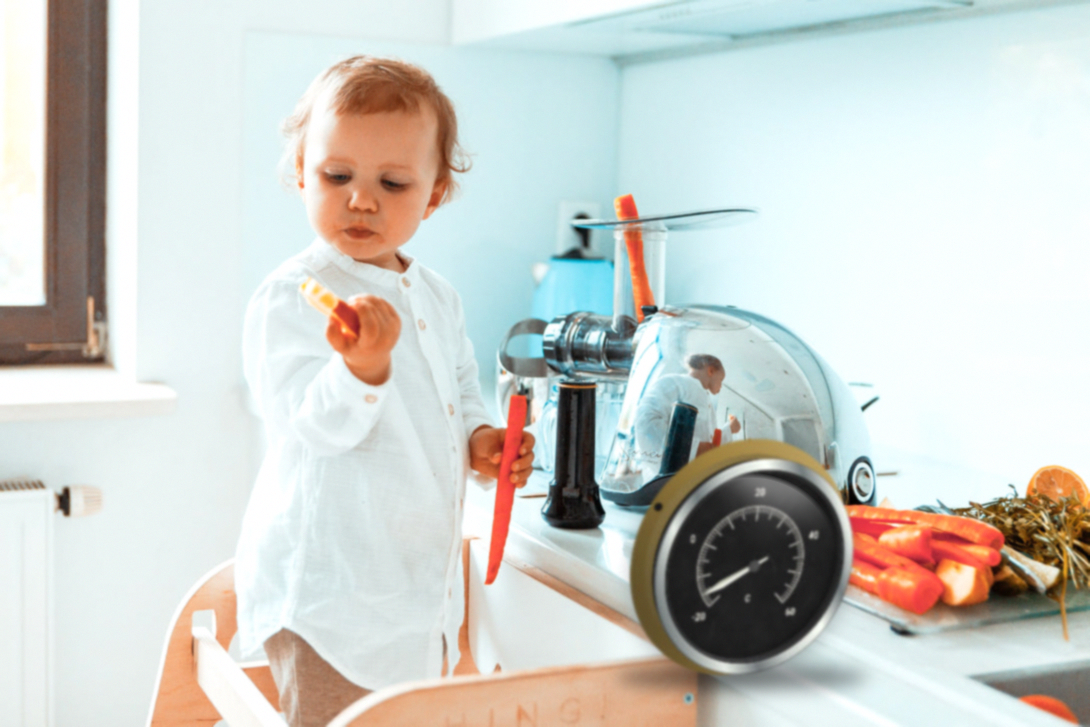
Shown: -15 °C
